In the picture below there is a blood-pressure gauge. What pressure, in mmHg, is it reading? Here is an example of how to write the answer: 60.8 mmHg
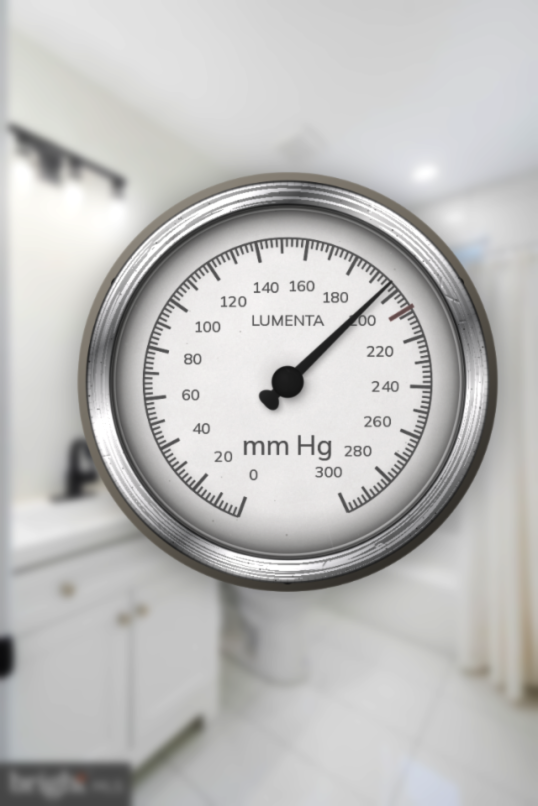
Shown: 196 mmHg
